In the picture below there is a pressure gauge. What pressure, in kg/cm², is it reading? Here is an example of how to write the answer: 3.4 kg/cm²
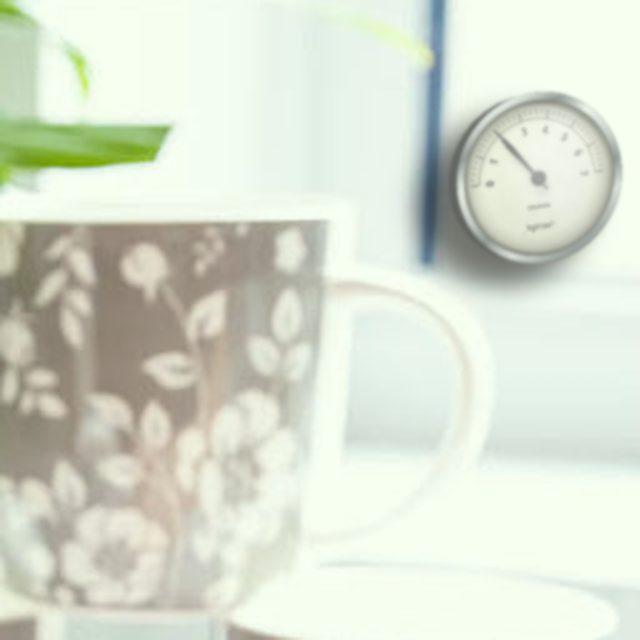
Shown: 2 kg/cm²
